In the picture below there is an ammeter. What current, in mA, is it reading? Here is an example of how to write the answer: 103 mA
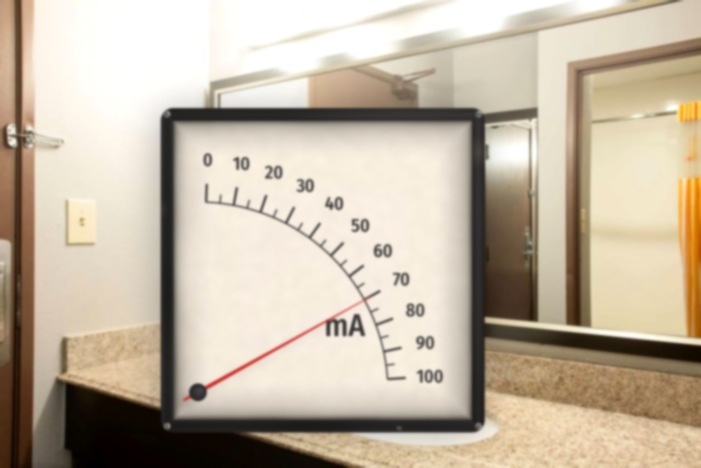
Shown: 70 mA
